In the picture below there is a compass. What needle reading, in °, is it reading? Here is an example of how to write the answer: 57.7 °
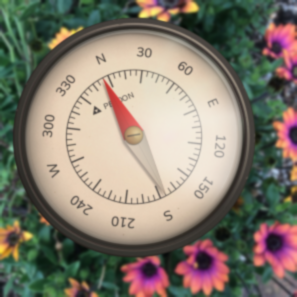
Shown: 355 °
